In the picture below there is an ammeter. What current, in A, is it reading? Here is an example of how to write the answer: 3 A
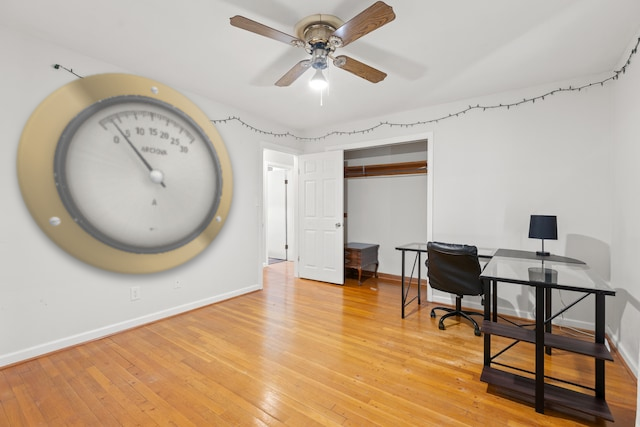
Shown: 2.5 A
